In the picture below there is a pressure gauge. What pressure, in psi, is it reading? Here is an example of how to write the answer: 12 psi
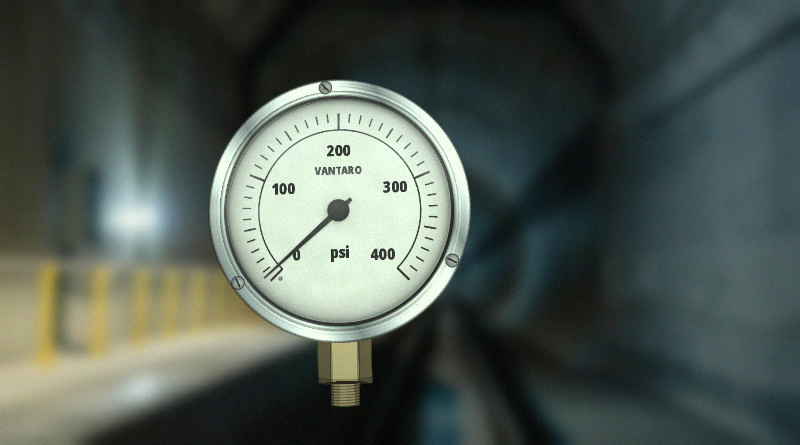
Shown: 5 psi
